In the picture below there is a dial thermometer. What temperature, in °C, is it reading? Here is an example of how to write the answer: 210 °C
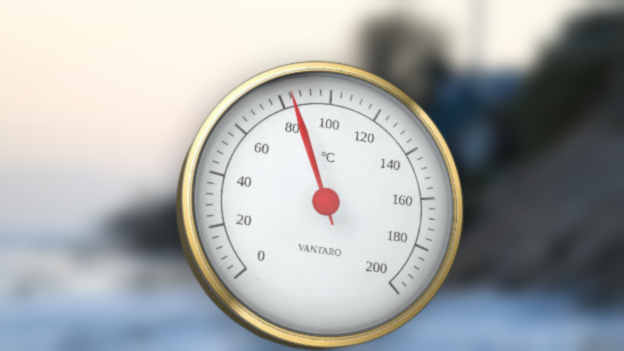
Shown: 84 °C
